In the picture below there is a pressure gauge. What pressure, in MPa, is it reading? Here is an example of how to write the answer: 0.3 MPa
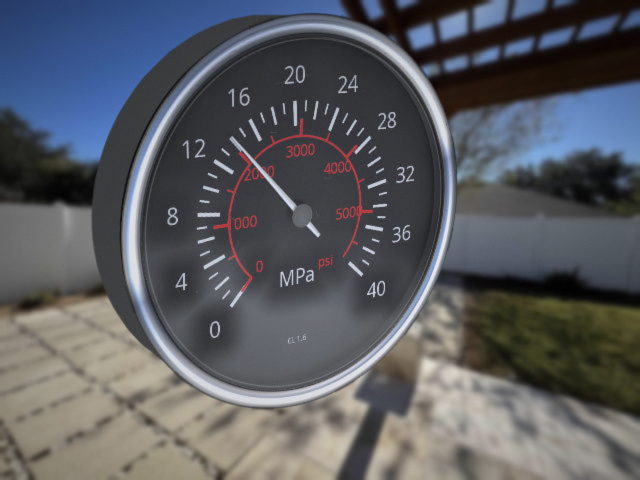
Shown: 14 MPa
